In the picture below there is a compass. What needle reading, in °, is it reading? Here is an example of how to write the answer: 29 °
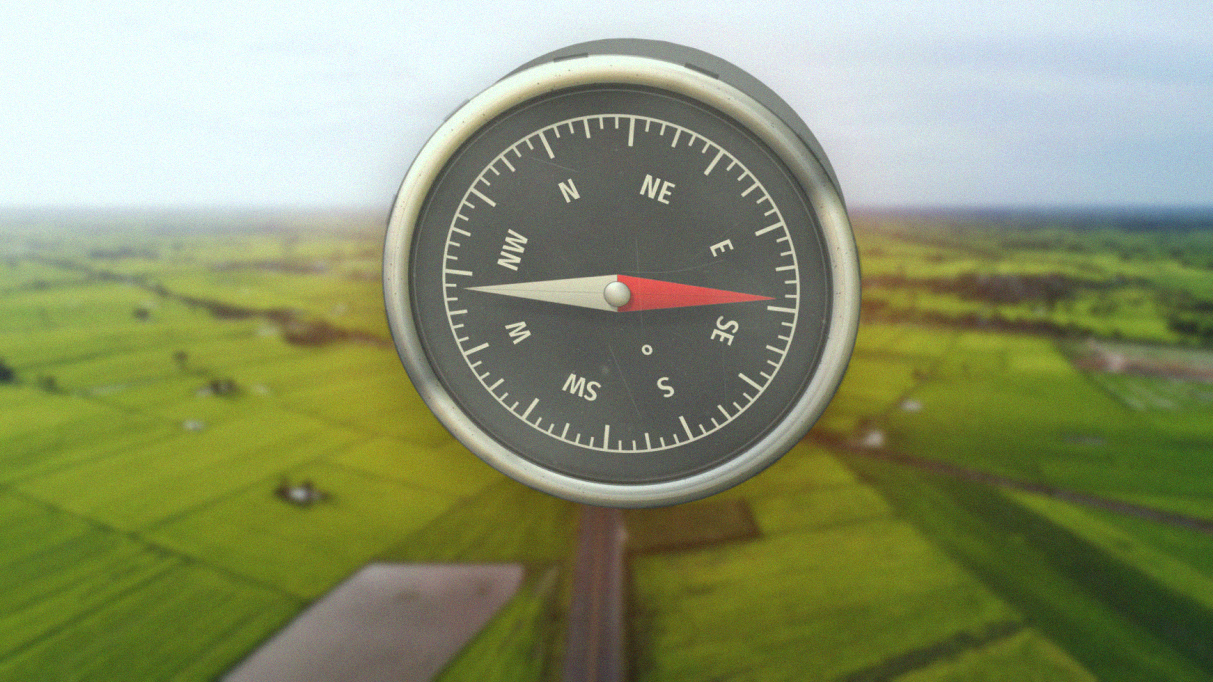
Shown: 115 °
